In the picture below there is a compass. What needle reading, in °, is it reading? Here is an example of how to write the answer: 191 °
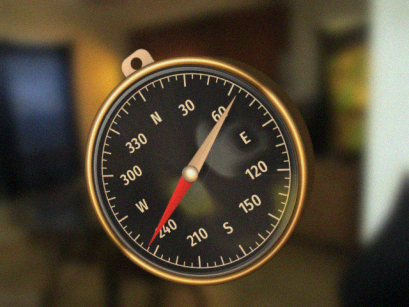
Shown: 245 °
